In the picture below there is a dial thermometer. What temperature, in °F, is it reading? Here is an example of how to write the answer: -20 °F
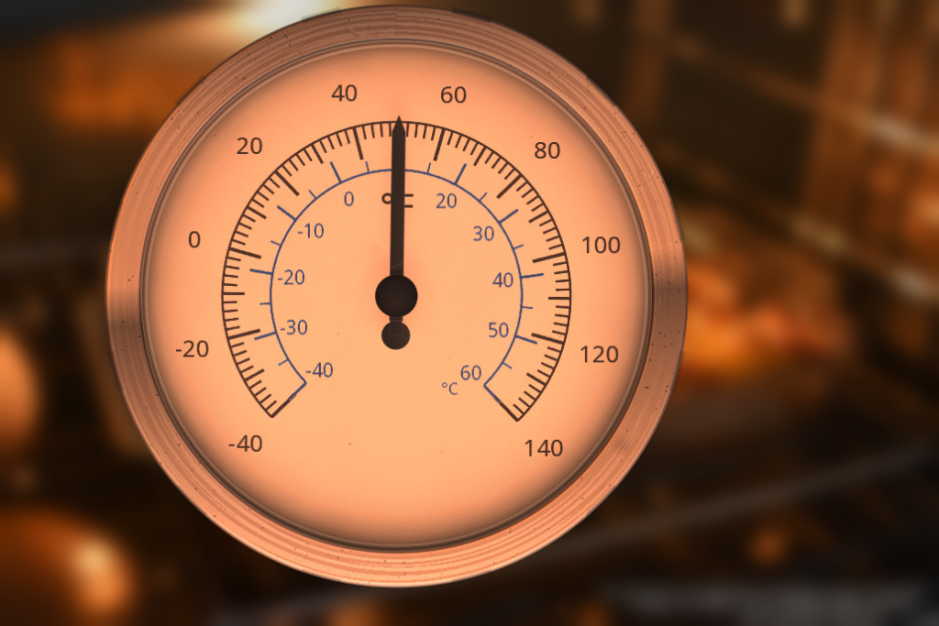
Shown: 50 °F
